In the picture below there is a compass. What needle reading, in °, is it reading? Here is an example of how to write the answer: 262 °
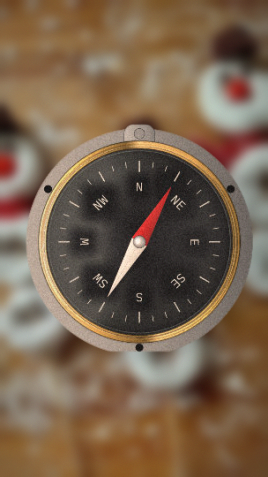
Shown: 30 °
